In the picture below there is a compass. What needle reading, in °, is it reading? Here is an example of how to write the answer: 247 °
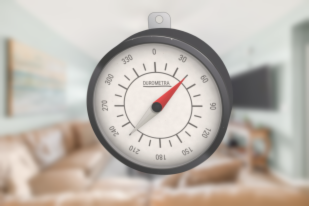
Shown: 45 °
